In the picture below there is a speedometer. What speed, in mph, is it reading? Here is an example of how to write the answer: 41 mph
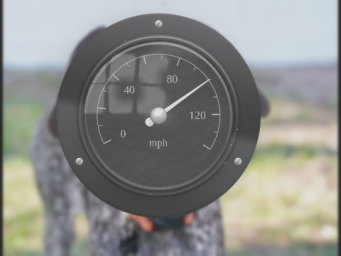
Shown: 100 mph
